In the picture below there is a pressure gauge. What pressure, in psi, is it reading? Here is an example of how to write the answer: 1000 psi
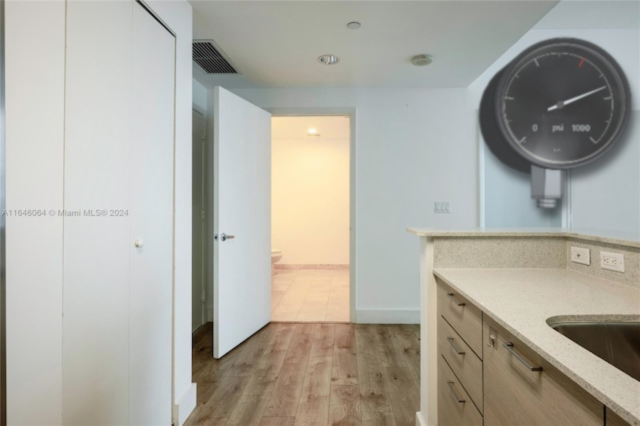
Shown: 750 psi
